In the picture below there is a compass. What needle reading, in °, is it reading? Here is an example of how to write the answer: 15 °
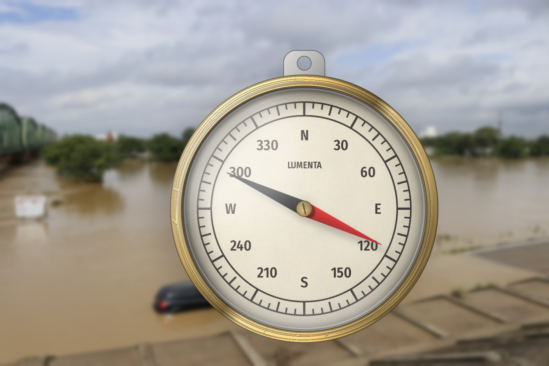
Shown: 115 °
